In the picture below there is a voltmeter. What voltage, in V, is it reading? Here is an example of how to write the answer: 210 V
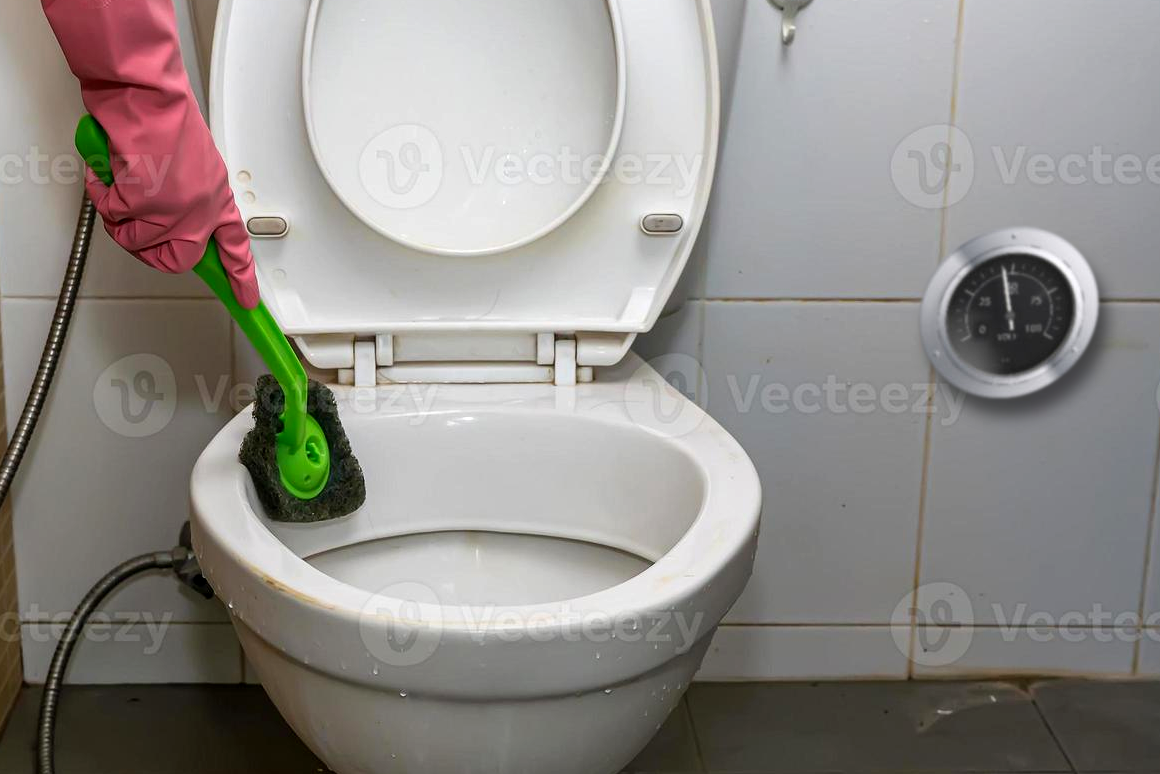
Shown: 45 V
